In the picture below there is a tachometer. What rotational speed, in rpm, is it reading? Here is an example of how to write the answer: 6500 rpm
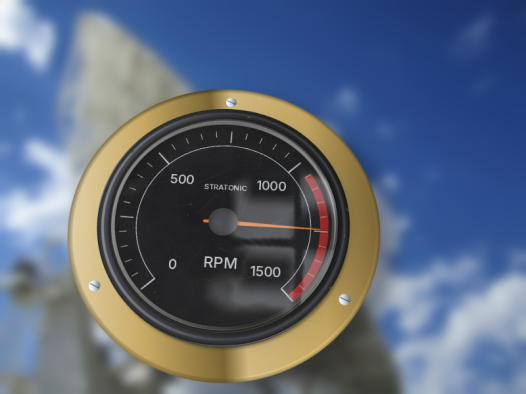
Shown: 1250 rpm
